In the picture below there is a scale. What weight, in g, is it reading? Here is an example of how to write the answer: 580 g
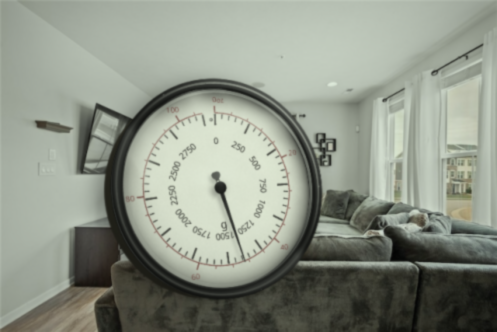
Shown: 1400 g
